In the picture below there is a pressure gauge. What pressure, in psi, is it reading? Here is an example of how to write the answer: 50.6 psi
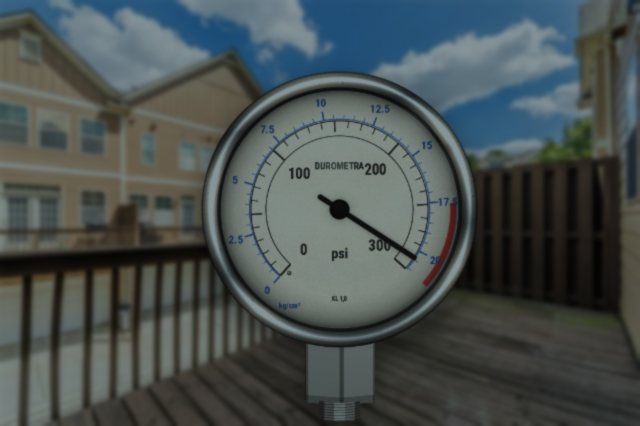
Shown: 290 psi
